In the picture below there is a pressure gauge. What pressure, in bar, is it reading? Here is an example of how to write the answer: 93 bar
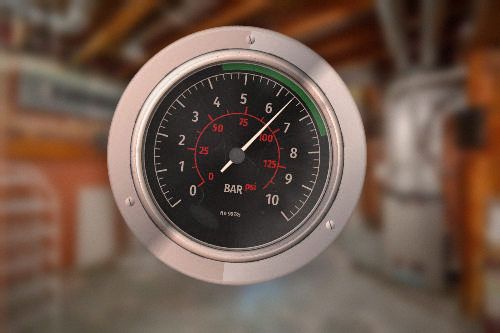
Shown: 6.4 bar
